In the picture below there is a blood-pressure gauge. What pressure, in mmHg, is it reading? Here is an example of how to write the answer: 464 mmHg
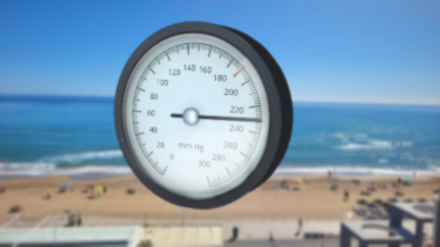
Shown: 230 mmHg
